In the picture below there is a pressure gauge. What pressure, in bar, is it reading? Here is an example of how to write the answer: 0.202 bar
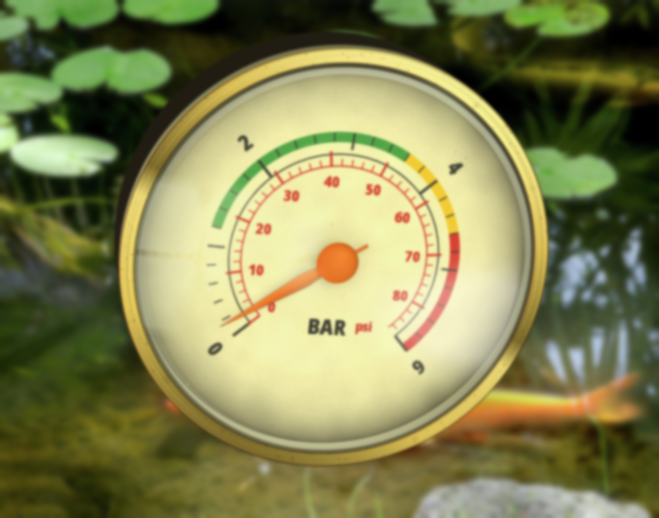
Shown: 0.2 bar
